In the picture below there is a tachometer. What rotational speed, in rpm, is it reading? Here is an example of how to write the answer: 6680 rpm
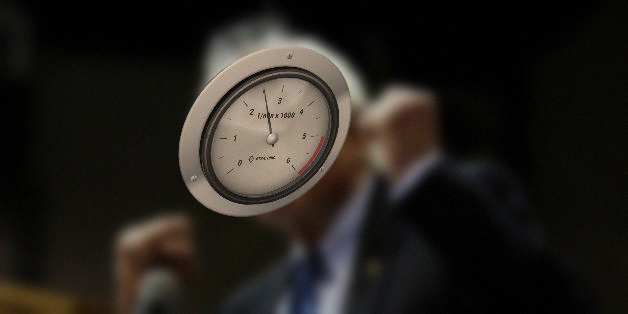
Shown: 2500 rpm
